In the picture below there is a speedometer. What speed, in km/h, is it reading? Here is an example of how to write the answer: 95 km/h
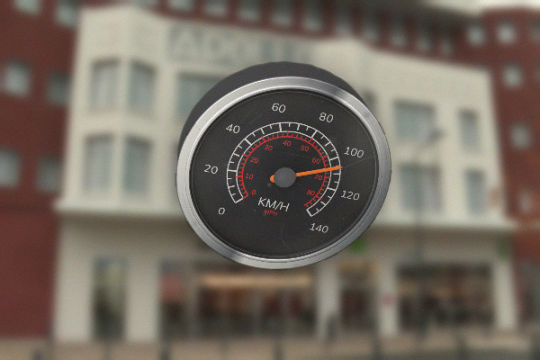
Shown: 105 km/h
